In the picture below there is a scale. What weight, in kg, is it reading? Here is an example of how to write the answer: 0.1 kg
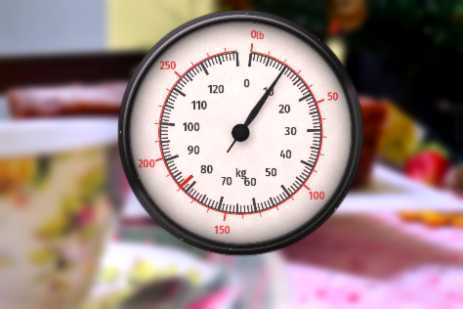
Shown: 10 kg
